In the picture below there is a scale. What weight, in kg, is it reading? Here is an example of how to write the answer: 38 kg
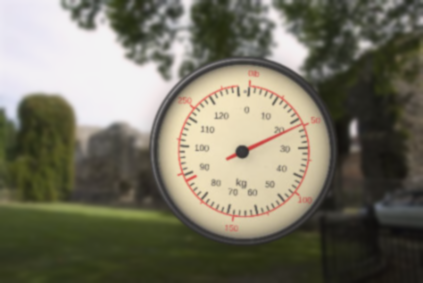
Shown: 22 kg
